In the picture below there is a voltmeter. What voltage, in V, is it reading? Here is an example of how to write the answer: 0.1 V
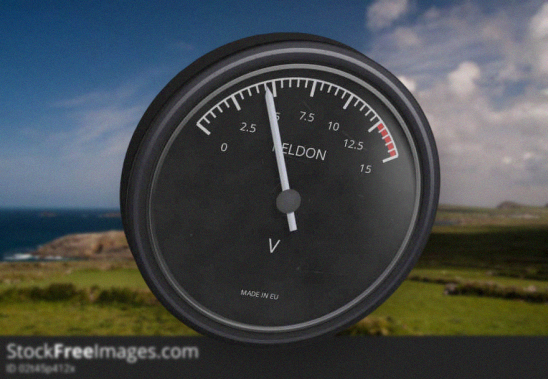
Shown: 4.5 V
